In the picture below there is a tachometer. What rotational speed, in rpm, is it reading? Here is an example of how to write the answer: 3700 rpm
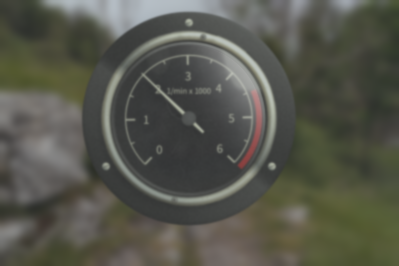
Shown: 2000 rpm
